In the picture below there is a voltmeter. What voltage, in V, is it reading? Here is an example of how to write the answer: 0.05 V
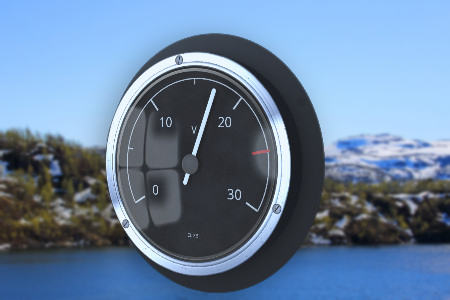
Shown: 17.5 V
